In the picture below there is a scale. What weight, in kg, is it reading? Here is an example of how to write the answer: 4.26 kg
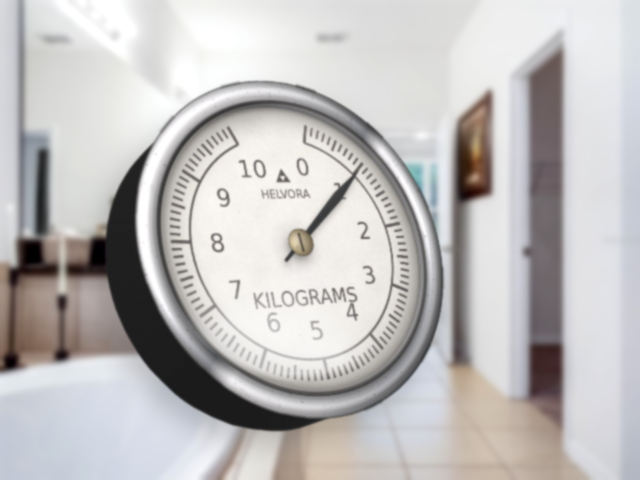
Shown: 1 kg
